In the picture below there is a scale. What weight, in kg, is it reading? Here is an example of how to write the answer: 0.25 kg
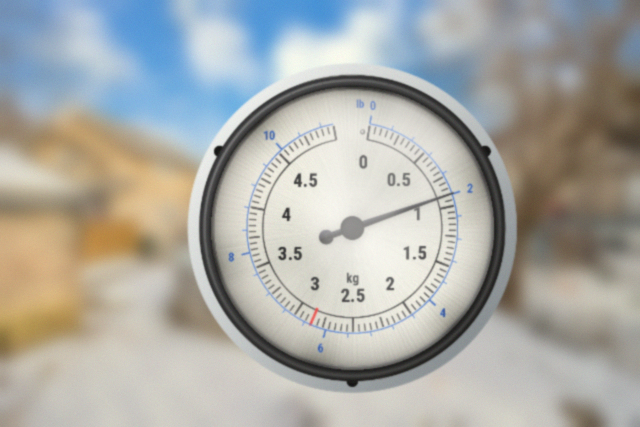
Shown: 0.9 kg
